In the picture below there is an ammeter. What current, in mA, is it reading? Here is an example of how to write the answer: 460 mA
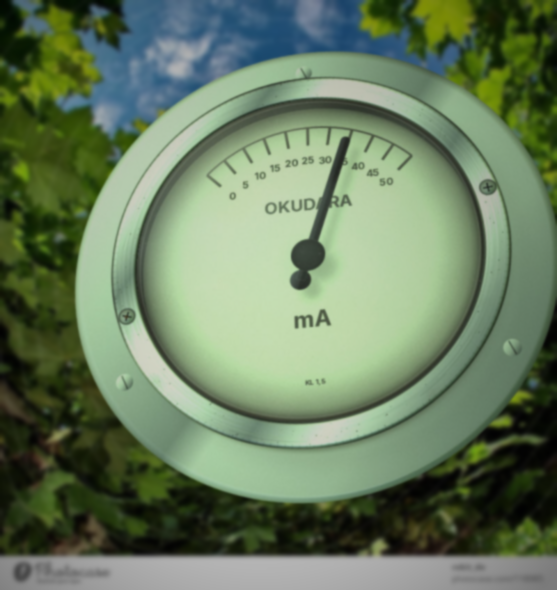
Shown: 35 mA
